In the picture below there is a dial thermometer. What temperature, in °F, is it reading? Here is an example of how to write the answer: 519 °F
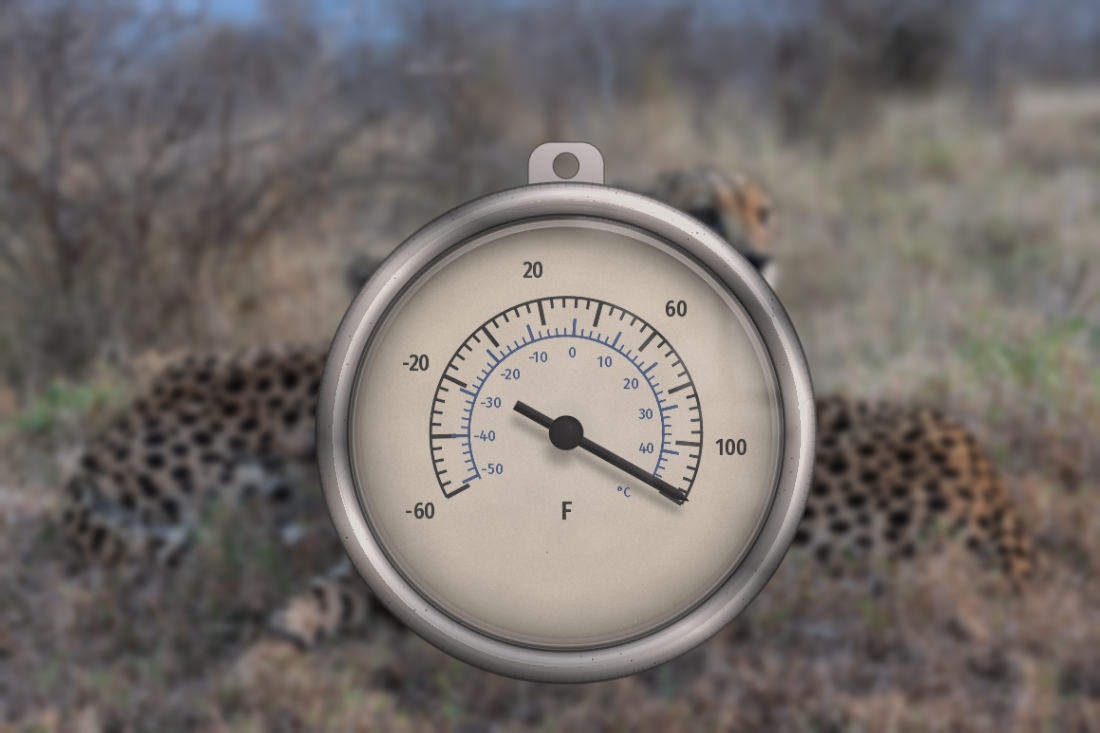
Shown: 118 °F
